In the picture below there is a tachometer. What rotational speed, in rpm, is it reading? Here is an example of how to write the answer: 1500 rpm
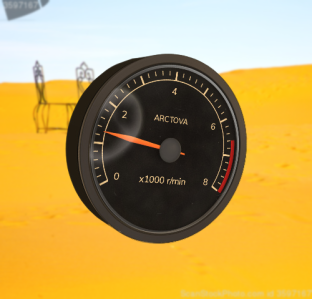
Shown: 1300 rpm
